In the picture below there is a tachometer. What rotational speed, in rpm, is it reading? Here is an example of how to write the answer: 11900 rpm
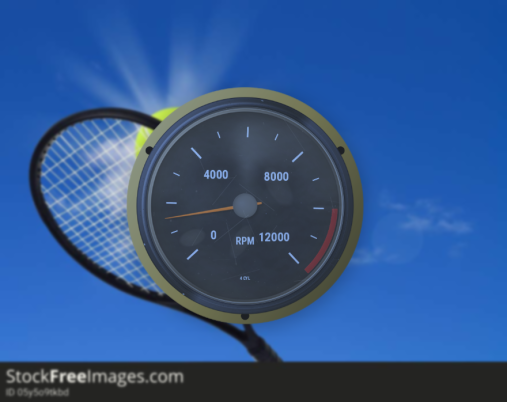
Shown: 1500 rpm
